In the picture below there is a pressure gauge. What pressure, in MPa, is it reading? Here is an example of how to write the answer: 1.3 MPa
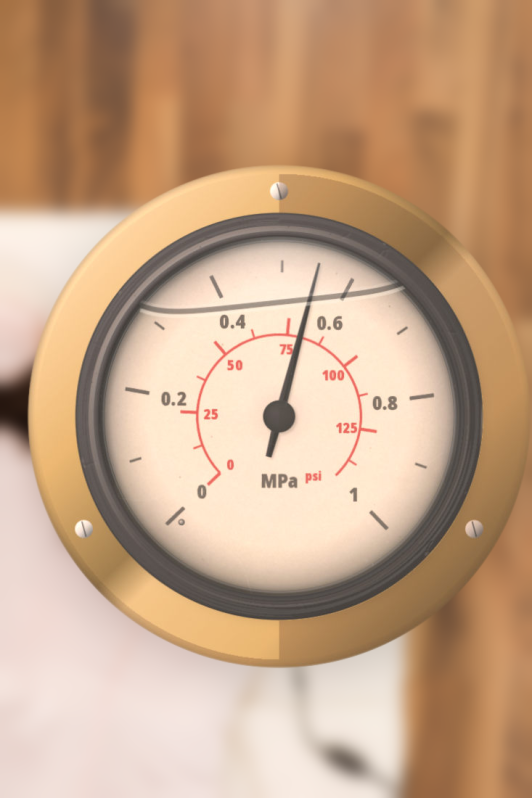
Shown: 0.55 MPa
